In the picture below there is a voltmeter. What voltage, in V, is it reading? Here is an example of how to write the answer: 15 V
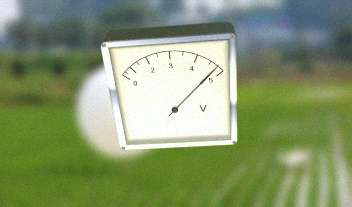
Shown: 4.75 V
